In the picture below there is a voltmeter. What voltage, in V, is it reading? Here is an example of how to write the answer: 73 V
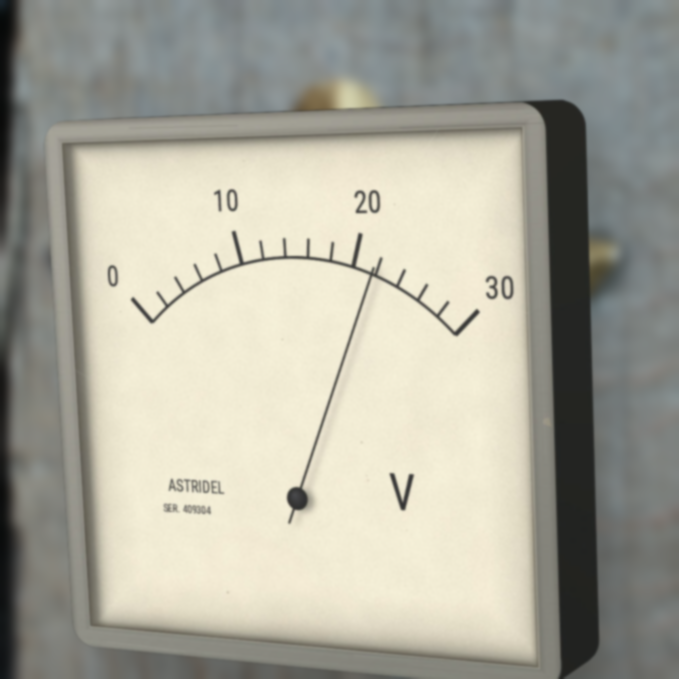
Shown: 22 V
